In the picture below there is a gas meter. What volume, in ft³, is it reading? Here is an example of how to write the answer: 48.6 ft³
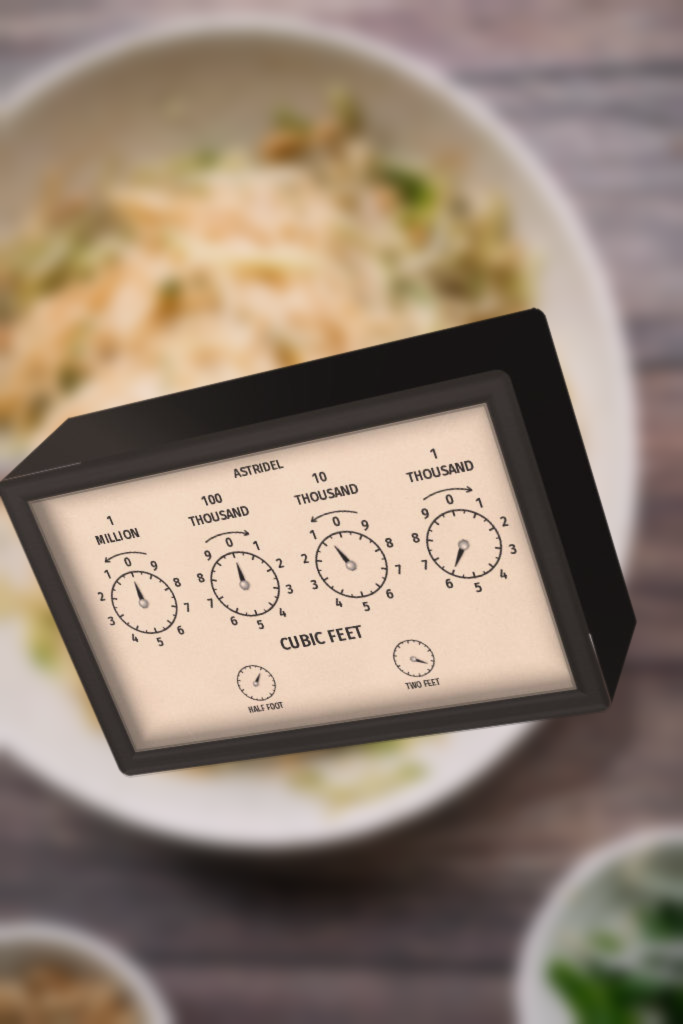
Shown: 600 ft³
